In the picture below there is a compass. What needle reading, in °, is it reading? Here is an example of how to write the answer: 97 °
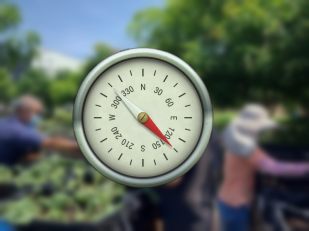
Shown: 135 °
